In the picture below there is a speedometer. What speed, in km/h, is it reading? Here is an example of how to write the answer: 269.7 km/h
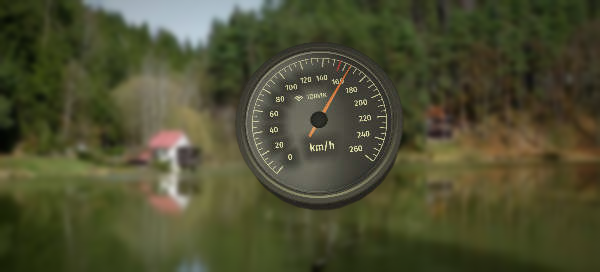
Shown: 165 km/h
